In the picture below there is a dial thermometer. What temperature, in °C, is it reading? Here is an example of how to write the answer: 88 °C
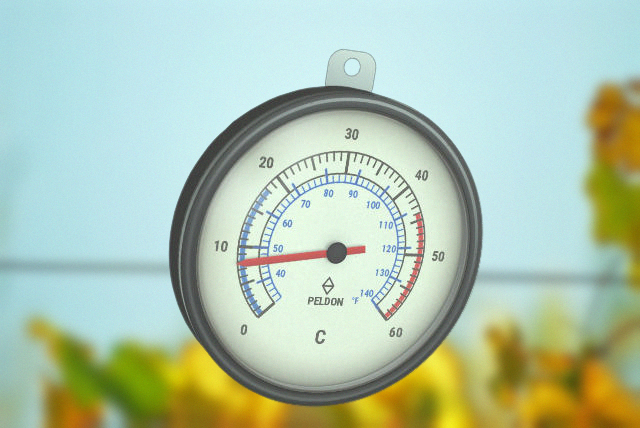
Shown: 8 °C
